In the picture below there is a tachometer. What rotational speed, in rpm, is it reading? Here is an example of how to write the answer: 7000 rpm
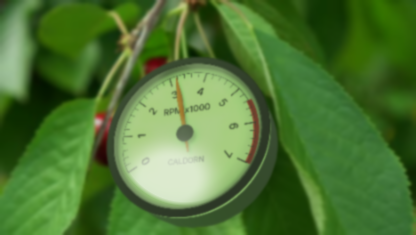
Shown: 3200 rpm
